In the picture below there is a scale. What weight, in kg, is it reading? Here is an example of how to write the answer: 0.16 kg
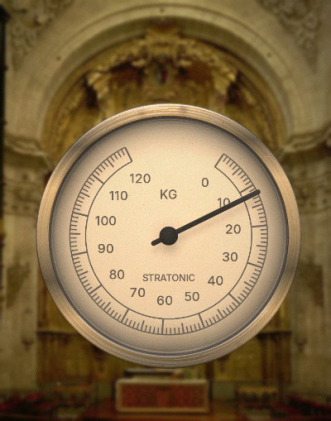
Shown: 12 kg
